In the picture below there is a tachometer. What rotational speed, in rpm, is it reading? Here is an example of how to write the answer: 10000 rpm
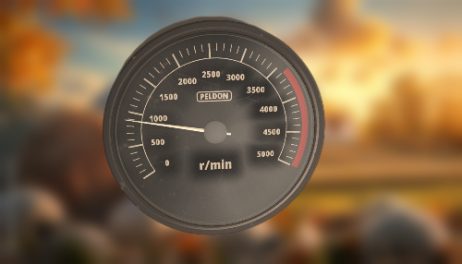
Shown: 900 rpm
